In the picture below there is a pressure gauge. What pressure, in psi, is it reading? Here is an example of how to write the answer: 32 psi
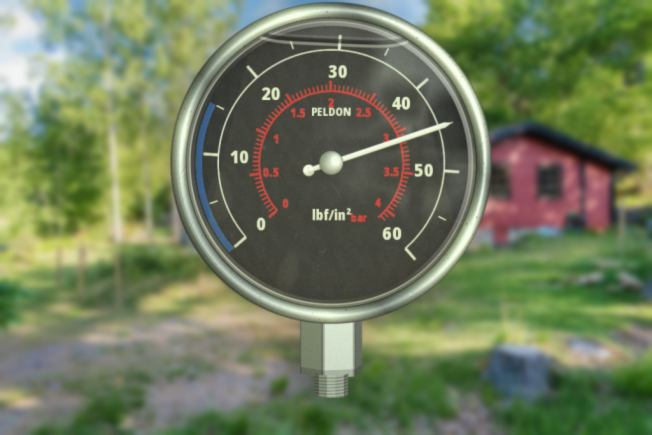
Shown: 45 psi
